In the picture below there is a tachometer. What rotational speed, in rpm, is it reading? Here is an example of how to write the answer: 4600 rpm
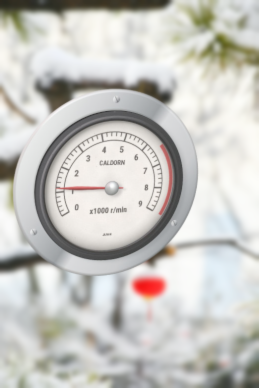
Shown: 1200 rpm
